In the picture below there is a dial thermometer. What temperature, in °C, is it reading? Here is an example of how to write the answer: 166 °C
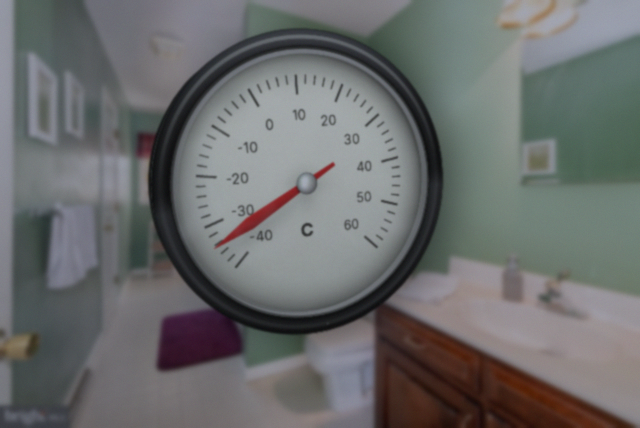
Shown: -34 °C
